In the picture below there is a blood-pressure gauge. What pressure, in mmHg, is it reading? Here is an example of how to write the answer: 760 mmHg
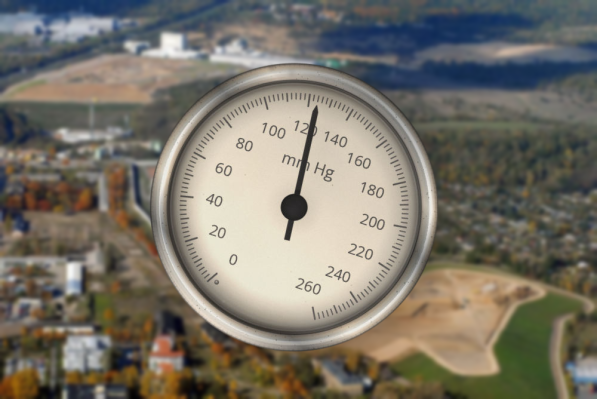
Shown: 124 mmHg
